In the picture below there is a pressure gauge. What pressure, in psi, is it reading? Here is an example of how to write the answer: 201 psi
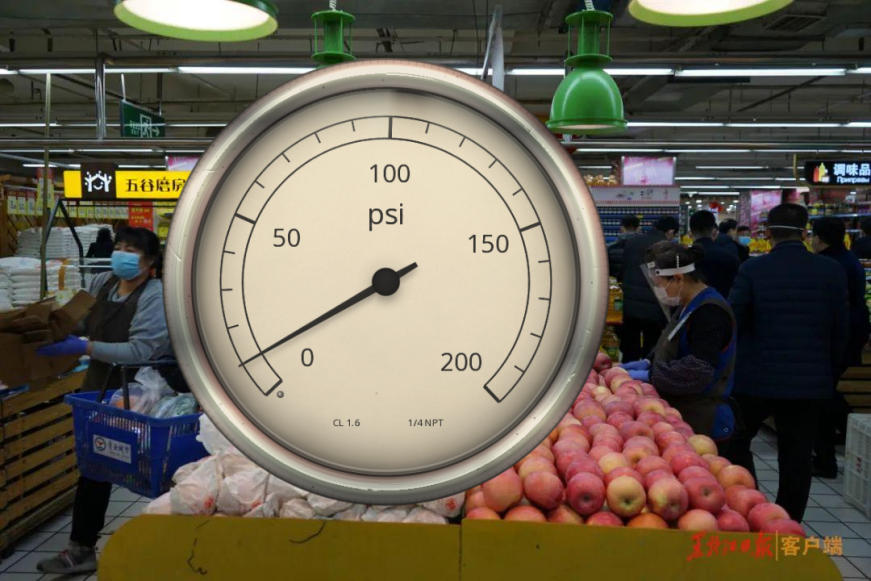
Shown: 10 psi
